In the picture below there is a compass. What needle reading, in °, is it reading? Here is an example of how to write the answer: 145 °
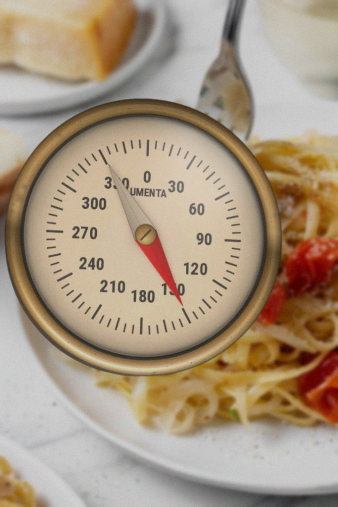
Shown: 150 °
